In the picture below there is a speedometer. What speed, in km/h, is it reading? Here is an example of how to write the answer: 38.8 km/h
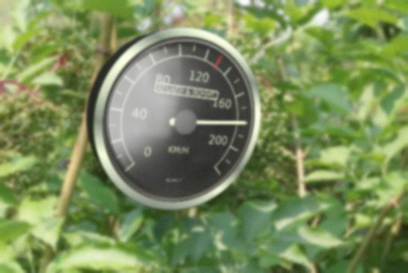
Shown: 180 km/h
